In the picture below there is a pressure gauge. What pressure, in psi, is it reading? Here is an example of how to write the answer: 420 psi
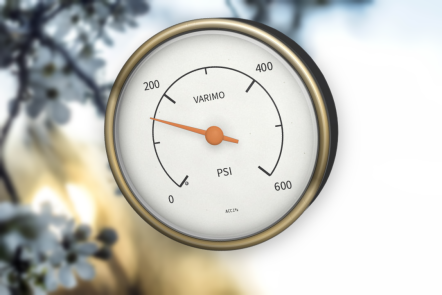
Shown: 150 psi
